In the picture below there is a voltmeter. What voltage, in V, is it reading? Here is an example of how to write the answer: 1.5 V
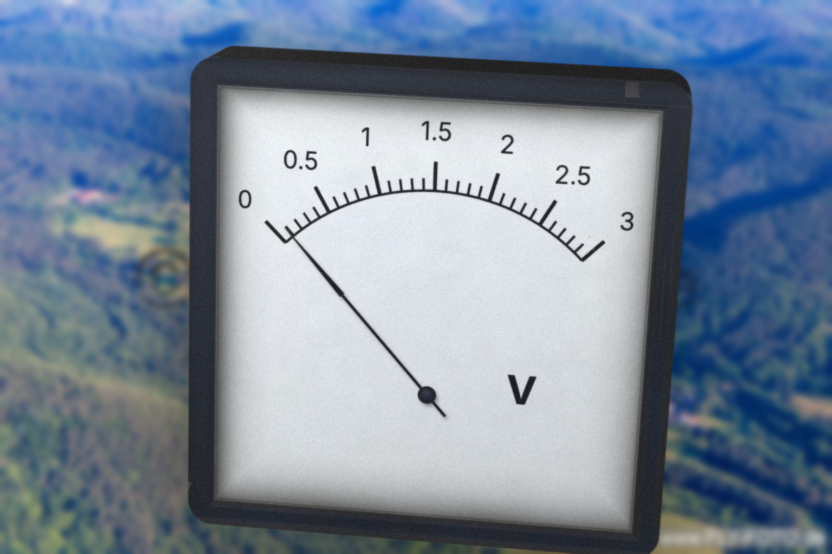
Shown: 0.1 V
